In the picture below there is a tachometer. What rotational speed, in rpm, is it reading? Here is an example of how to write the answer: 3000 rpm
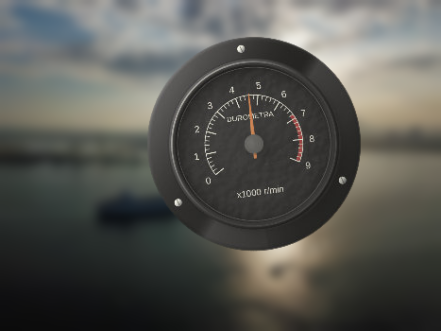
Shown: 4600 rpm
